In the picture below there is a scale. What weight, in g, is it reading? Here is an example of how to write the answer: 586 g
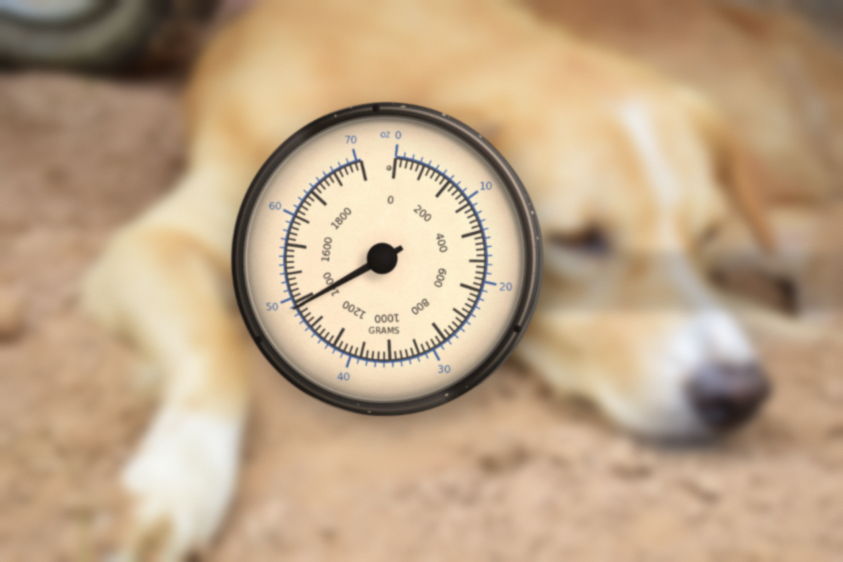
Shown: 1380 g
